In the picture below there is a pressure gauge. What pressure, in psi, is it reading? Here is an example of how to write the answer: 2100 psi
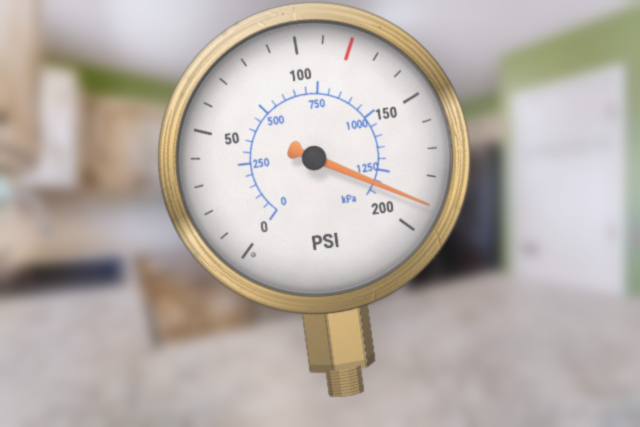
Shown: 190 psi
